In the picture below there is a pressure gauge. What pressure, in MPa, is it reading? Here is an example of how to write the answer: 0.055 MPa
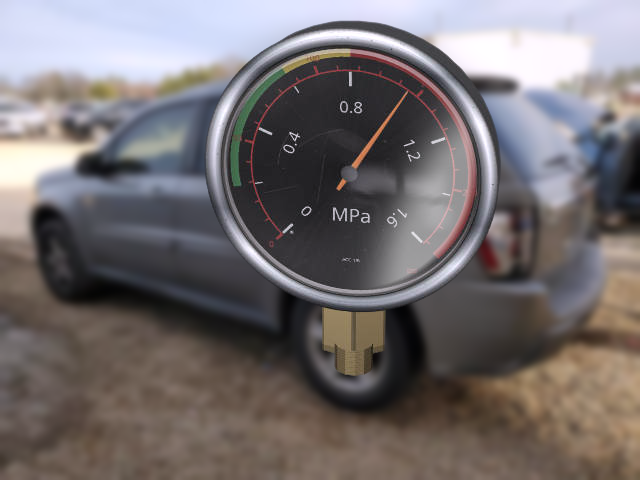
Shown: 1 MPa
